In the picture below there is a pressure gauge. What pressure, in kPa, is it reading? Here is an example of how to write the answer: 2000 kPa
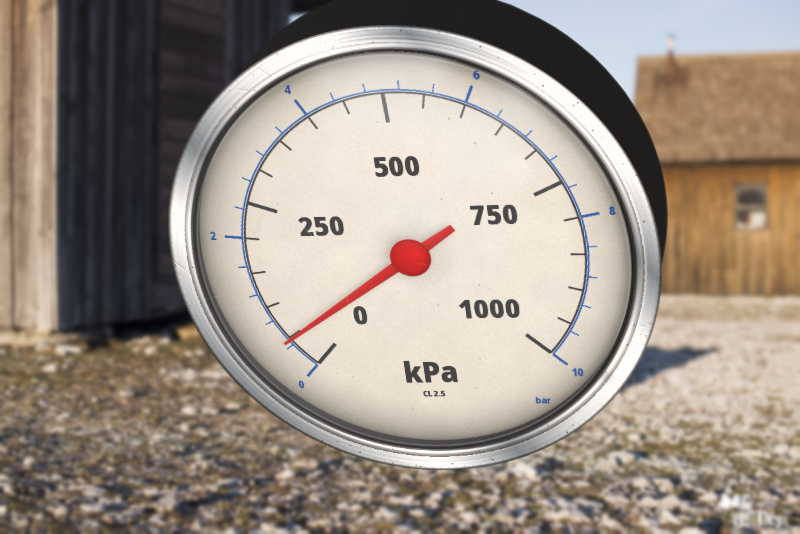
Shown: 50 kPa
